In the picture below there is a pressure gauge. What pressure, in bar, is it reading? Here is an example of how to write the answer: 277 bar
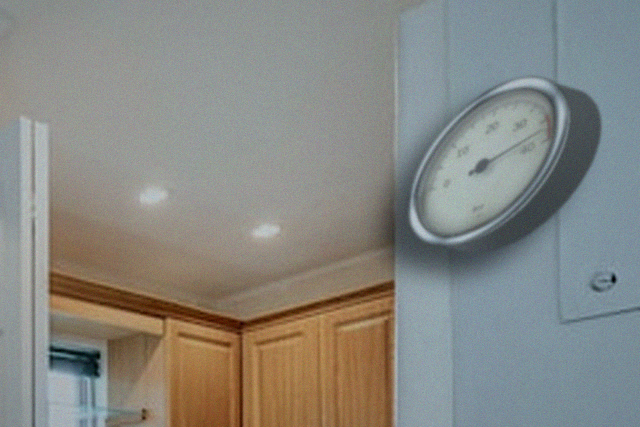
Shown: 37.5 bar
